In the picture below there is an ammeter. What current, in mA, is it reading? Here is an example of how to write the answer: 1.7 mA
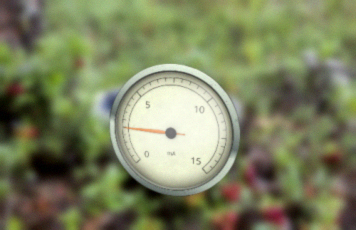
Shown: 2.5 mA
